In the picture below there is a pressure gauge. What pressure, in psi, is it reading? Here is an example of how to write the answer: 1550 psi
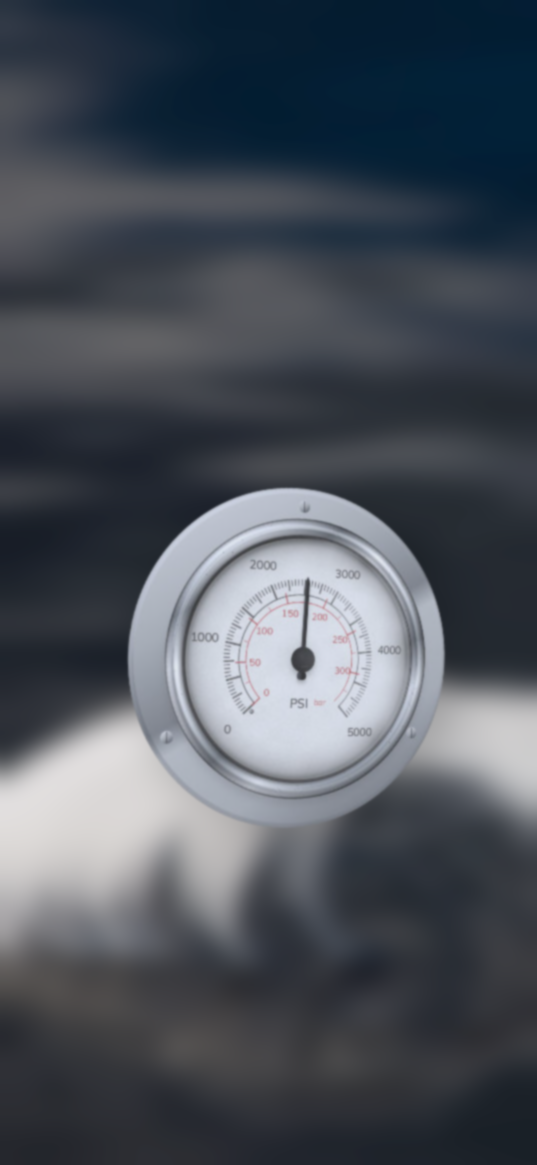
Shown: 2500 psi
